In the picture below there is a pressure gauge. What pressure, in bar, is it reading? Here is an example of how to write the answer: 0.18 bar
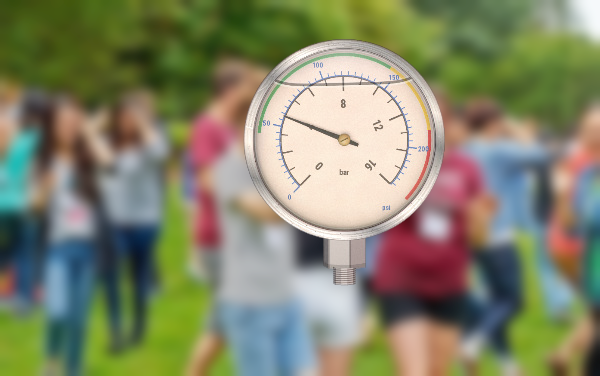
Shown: 4 bar
